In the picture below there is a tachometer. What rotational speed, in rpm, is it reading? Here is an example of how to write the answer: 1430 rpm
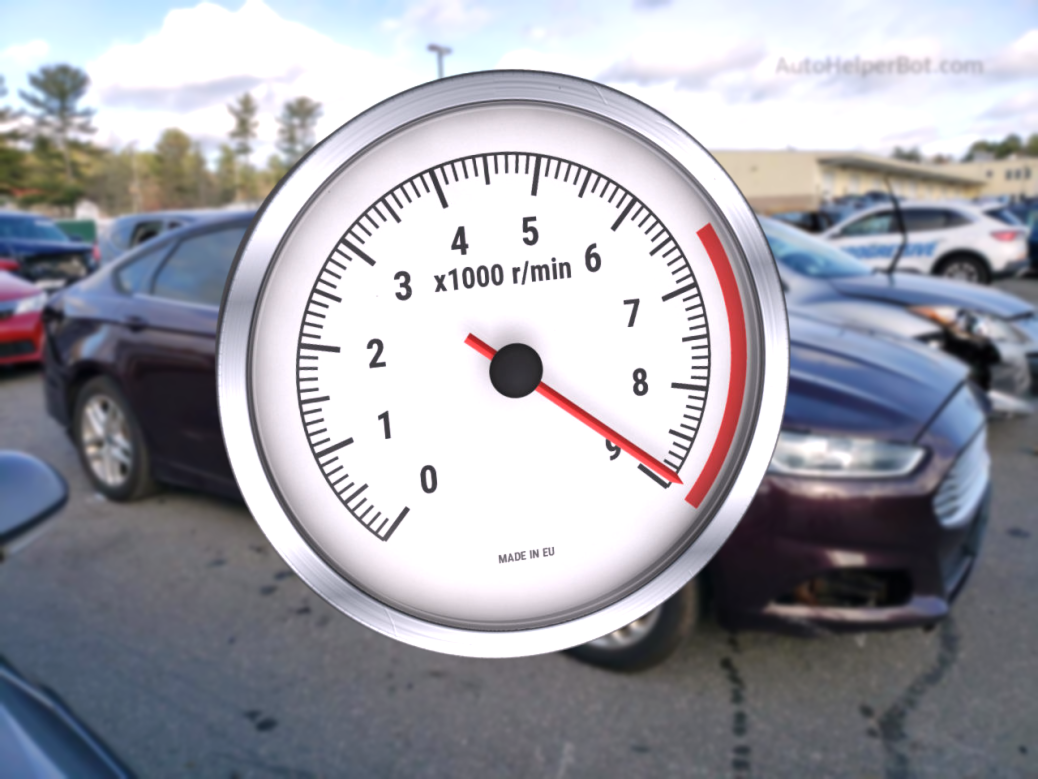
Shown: 8900 rpm
